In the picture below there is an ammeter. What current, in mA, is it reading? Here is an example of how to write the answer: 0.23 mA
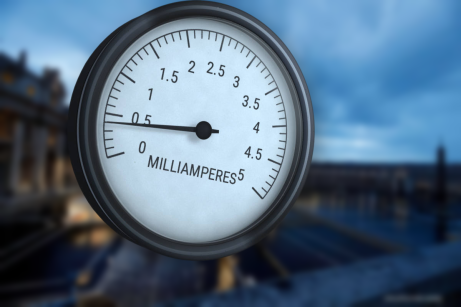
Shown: 0.4 mA
